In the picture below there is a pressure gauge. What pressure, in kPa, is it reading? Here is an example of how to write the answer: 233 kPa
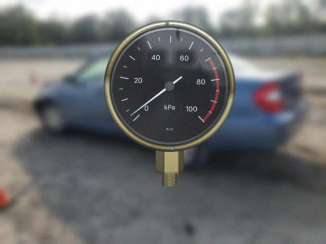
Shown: 2.5 kPa
